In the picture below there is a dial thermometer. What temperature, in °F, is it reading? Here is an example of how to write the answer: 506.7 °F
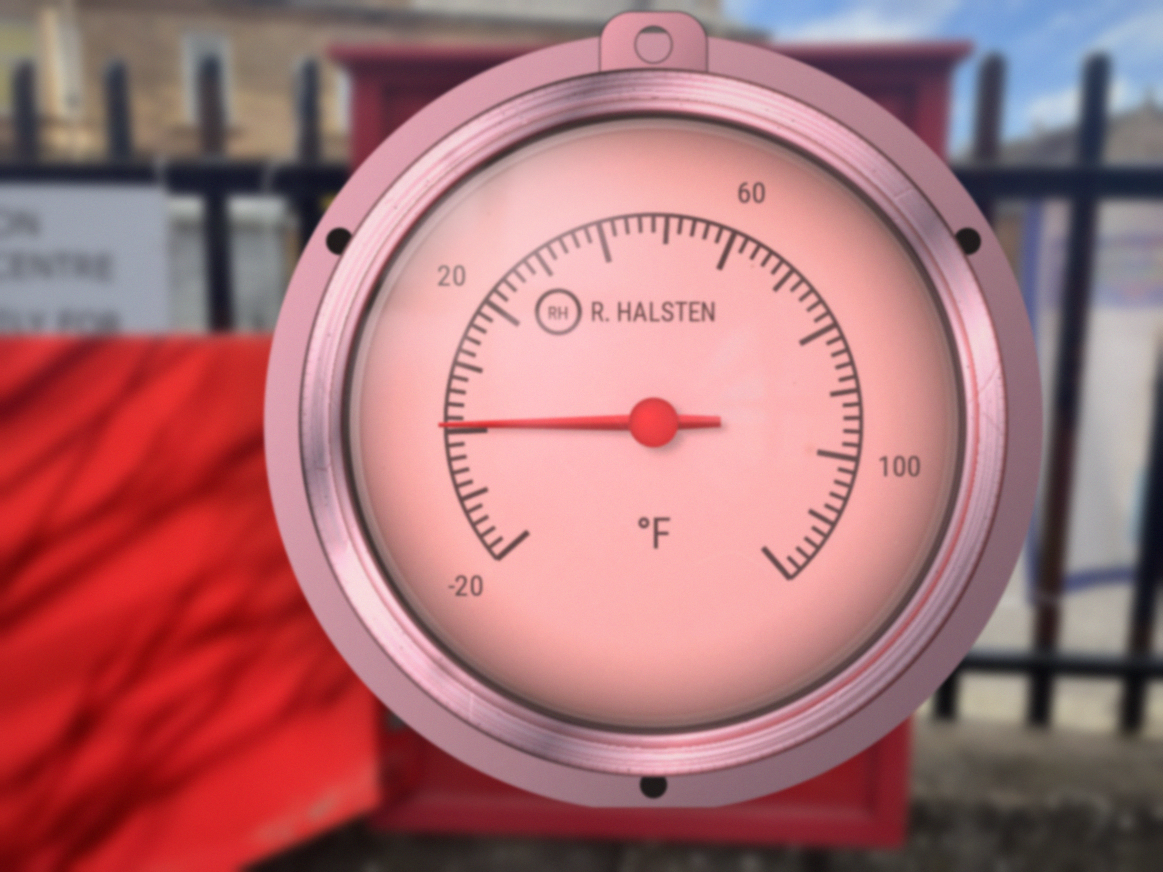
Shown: 1 °F
